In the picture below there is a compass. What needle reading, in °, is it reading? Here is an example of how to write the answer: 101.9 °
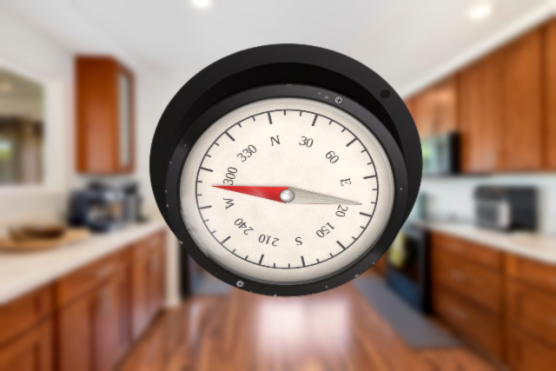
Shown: 290 °
